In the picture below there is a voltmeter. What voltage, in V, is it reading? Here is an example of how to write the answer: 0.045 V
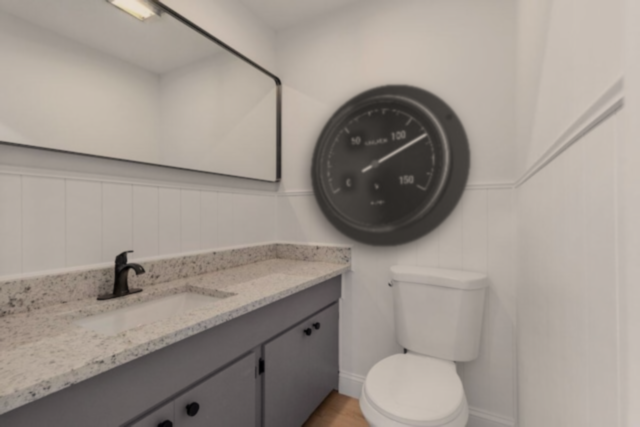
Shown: 115 V
